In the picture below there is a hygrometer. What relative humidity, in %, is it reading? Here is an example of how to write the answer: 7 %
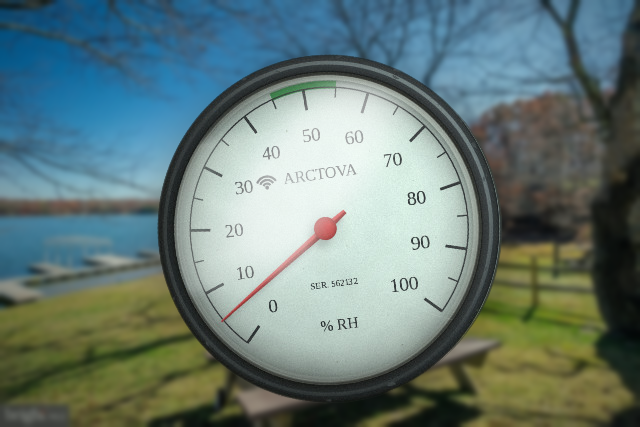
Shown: 5 %
